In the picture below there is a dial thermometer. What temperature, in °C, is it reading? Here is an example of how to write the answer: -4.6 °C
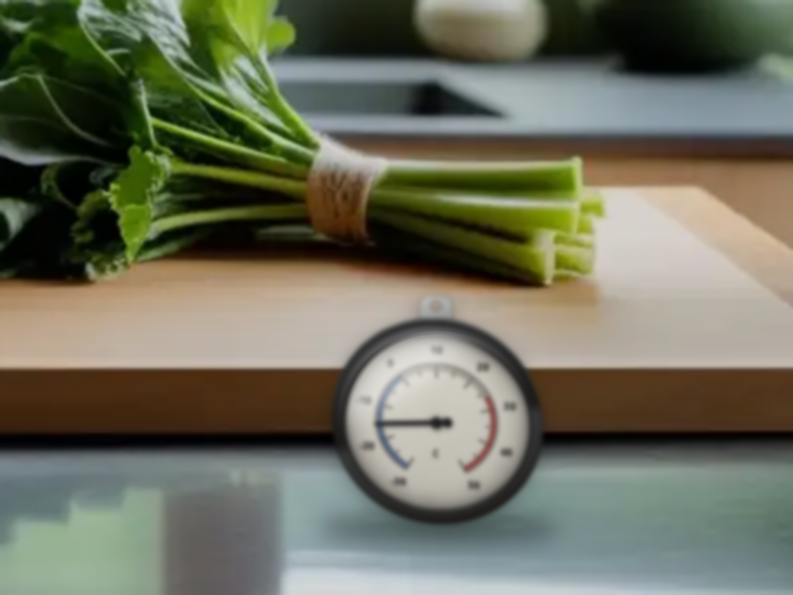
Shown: -15 °C
